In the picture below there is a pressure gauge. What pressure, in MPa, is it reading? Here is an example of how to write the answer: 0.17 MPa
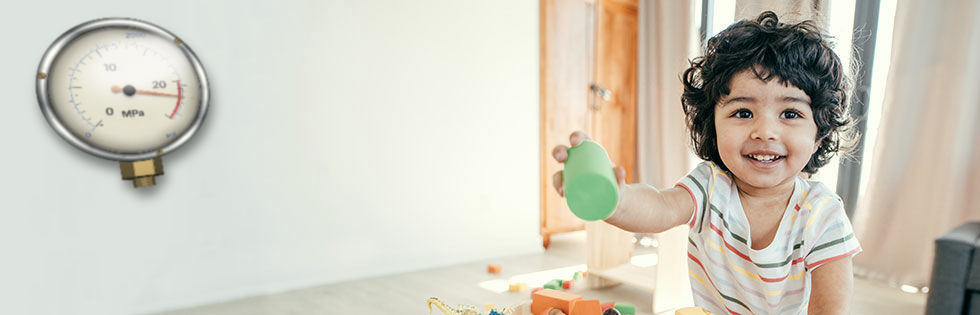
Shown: 22 MPa
